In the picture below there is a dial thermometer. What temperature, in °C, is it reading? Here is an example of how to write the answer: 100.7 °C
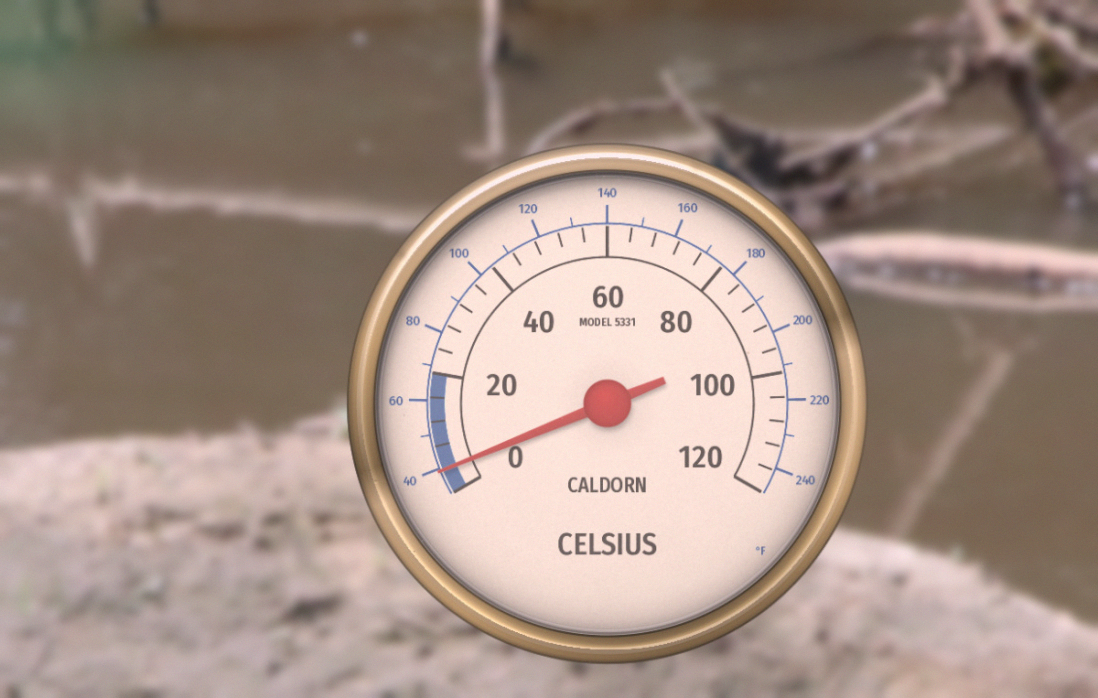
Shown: 4 °C
